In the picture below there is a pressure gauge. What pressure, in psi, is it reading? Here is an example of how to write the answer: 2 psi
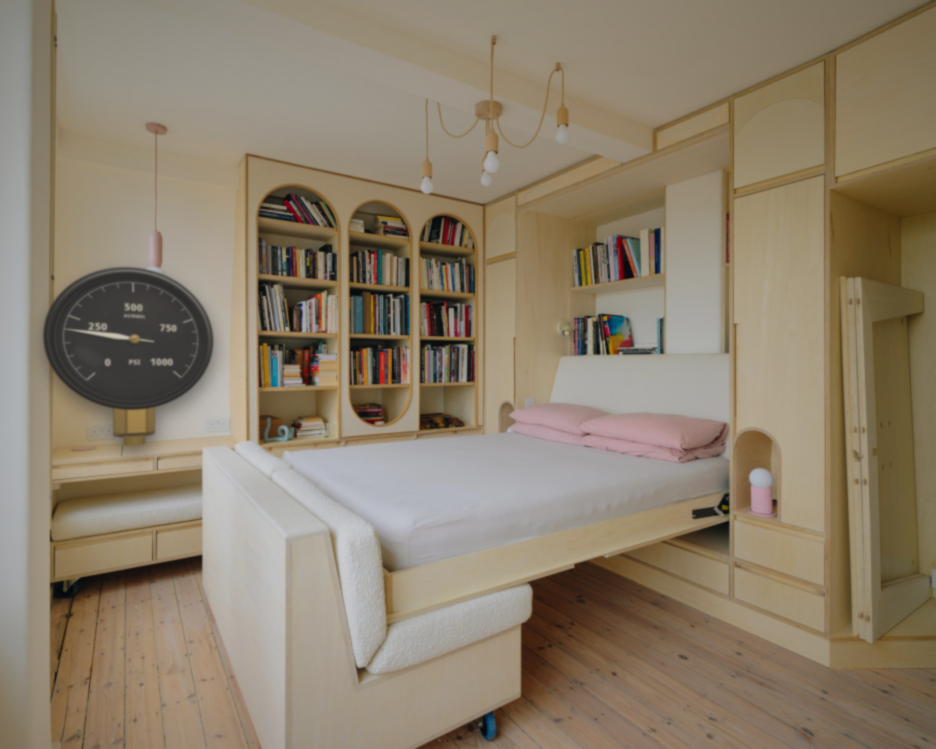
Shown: 200 psi
